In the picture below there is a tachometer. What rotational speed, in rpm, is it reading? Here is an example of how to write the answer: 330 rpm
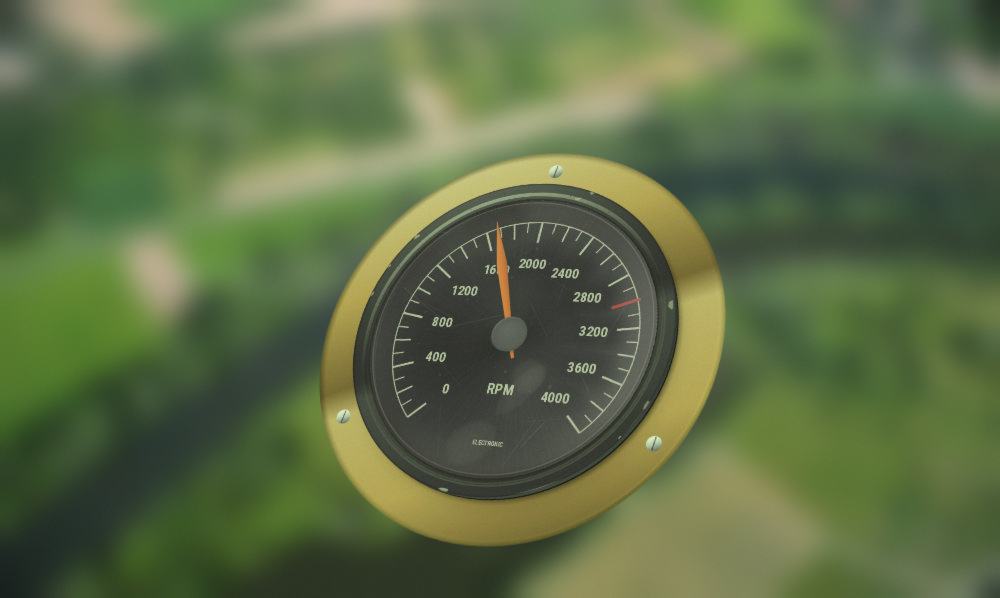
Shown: 1700 rpm
